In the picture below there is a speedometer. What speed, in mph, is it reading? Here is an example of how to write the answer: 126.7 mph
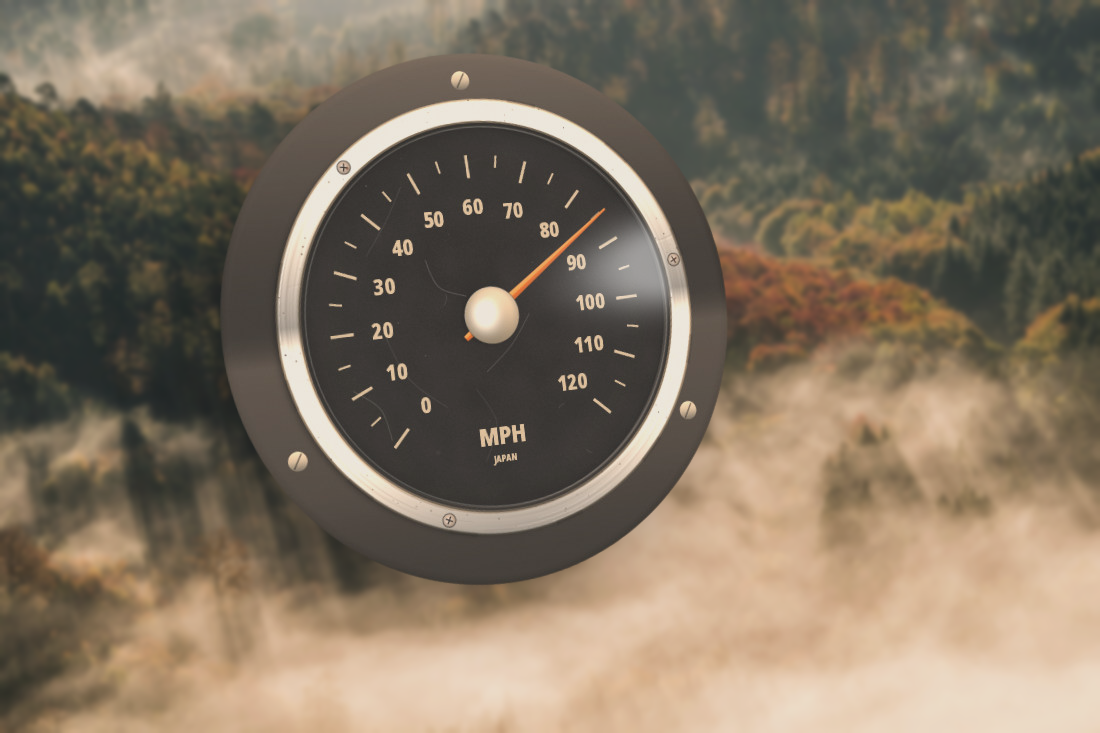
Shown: 85 mph
